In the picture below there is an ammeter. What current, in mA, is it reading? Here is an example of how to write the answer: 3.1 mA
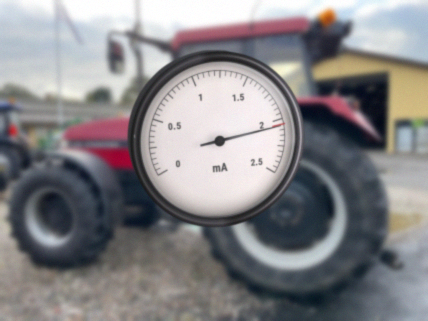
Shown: 2.05 mA
